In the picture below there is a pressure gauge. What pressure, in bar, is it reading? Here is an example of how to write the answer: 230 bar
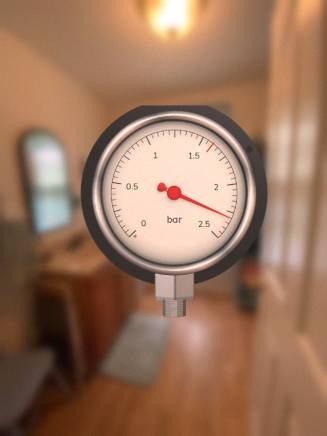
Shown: 2.3 bar
